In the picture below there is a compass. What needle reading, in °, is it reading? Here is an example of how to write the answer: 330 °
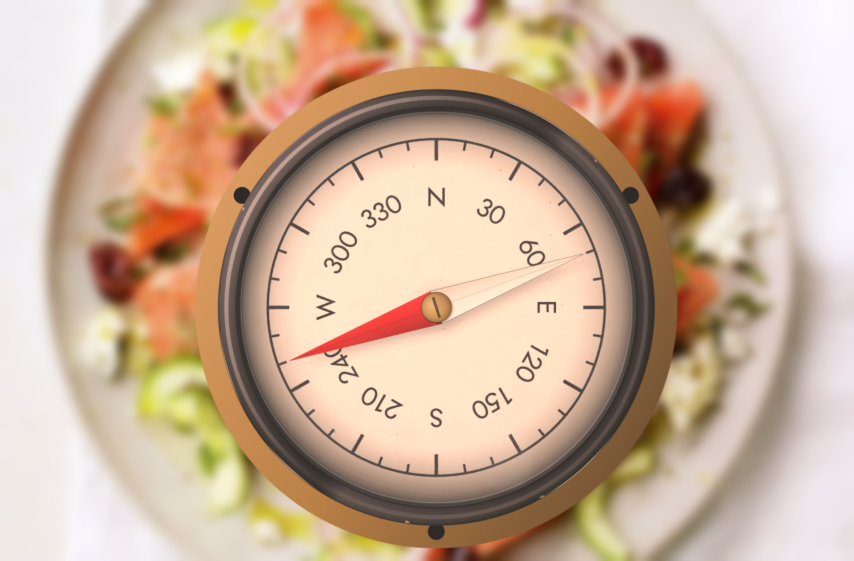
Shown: 250 °
